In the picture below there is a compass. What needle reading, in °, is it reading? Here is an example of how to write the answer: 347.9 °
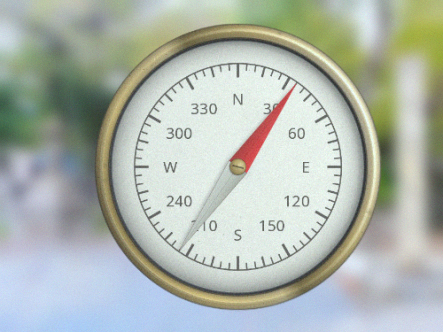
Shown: 35 °
